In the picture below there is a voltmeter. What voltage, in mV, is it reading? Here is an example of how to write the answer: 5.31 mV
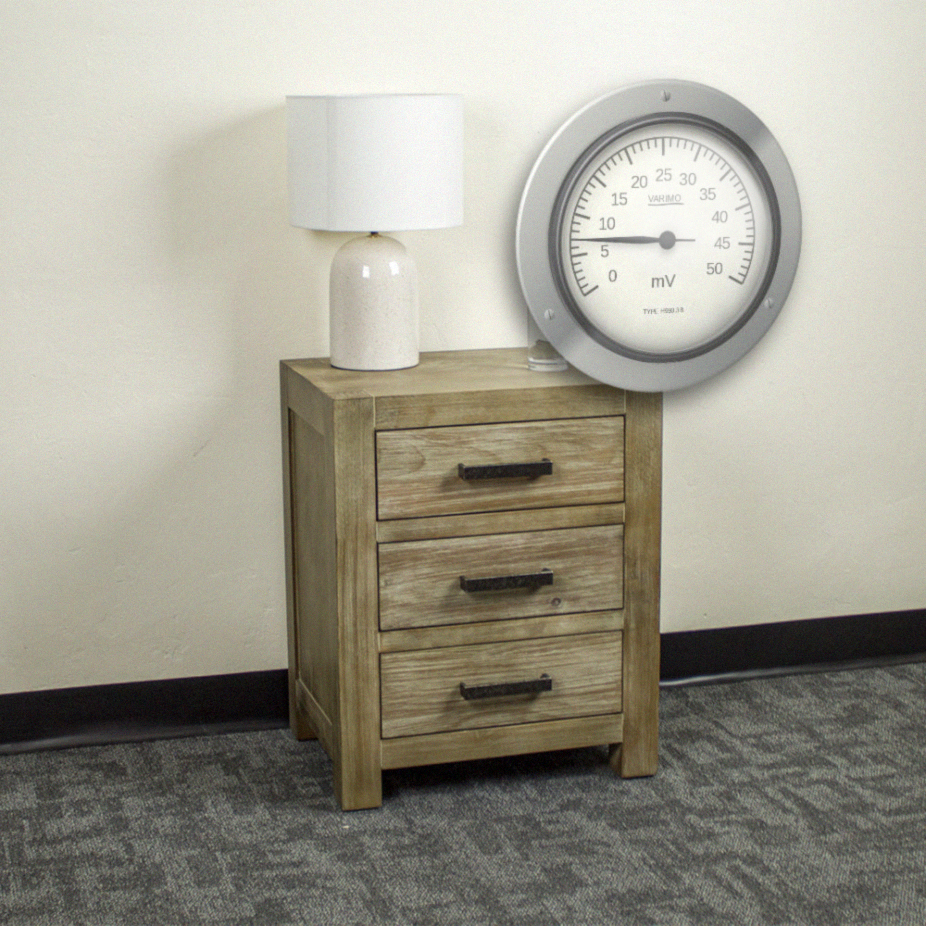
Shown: 7 mV
